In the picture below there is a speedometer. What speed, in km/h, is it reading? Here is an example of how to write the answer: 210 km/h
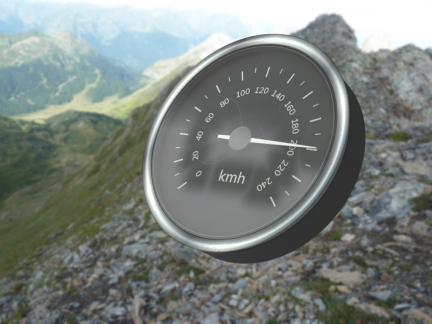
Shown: 200 km/h
